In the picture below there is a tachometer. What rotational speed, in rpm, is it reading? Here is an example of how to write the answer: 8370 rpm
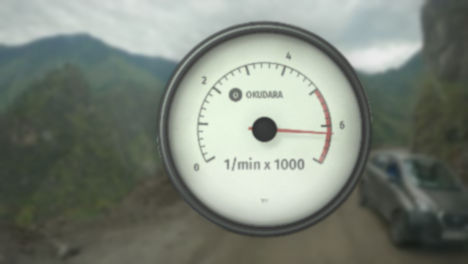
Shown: 6200 rpm
